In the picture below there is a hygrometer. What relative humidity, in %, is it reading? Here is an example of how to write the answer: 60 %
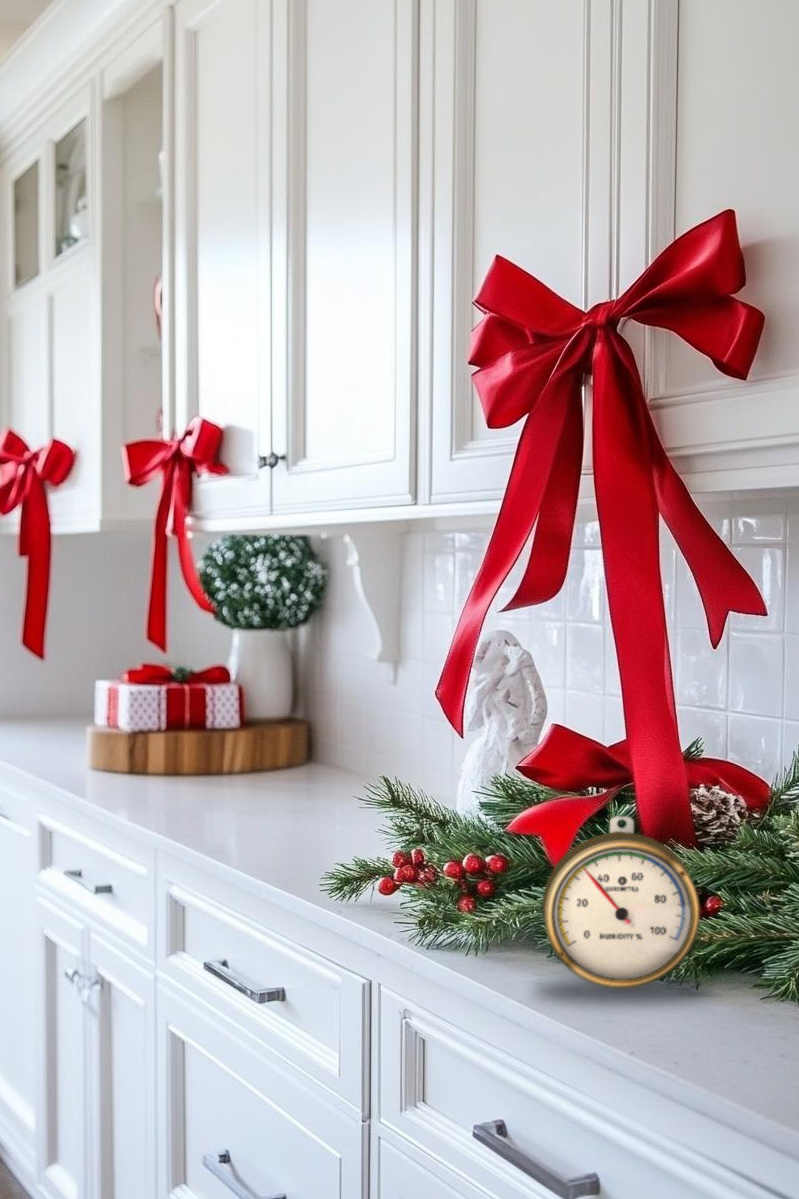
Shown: 35 %
